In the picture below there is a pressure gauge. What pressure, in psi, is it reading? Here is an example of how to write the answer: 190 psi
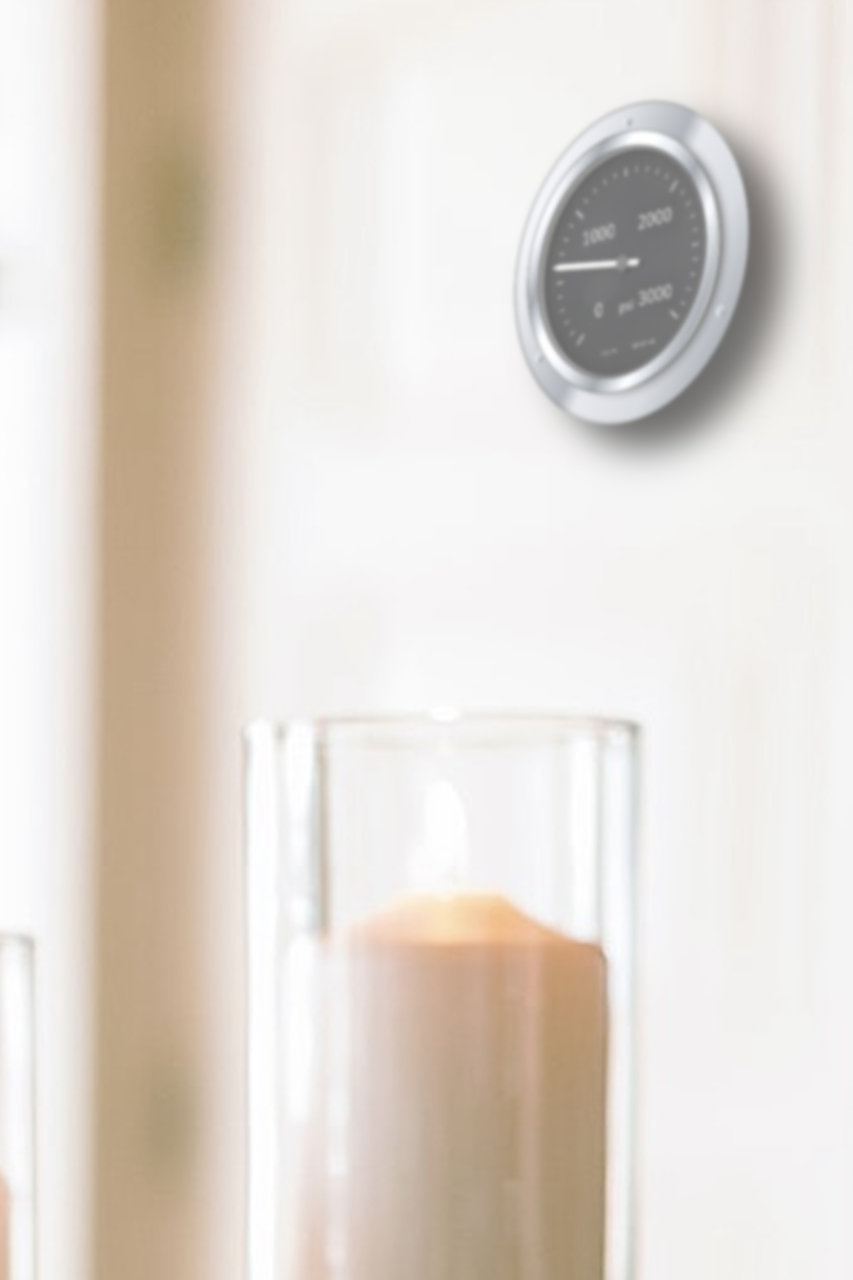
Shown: 600 psi
